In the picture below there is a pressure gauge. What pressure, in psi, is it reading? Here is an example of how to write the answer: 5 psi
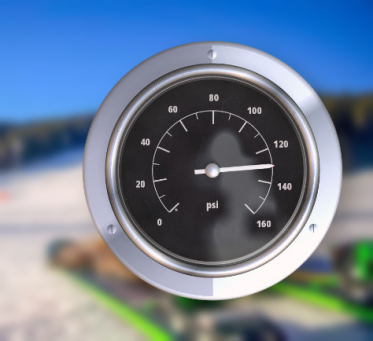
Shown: 130 psi
